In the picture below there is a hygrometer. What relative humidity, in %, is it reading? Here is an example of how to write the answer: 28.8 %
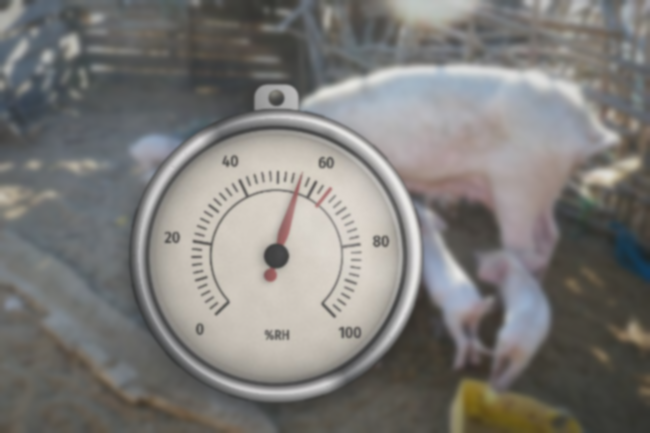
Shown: 56 %
